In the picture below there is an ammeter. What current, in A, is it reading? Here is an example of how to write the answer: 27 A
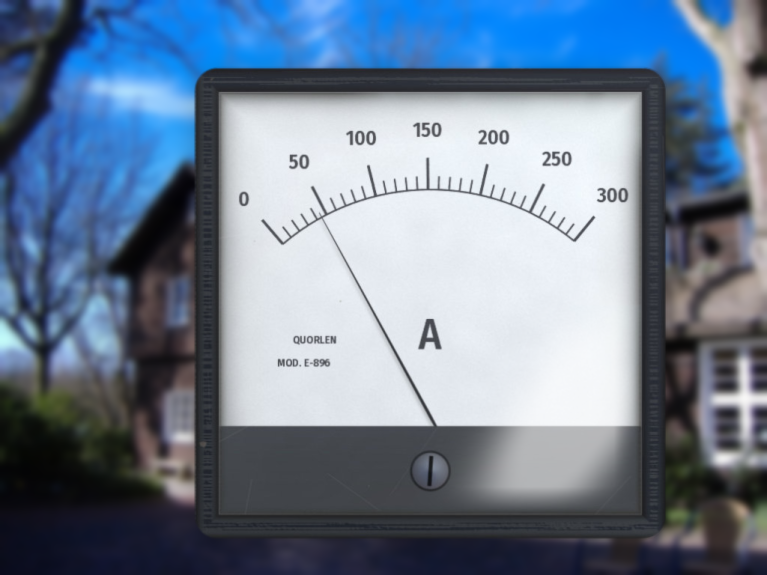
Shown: 45 A
